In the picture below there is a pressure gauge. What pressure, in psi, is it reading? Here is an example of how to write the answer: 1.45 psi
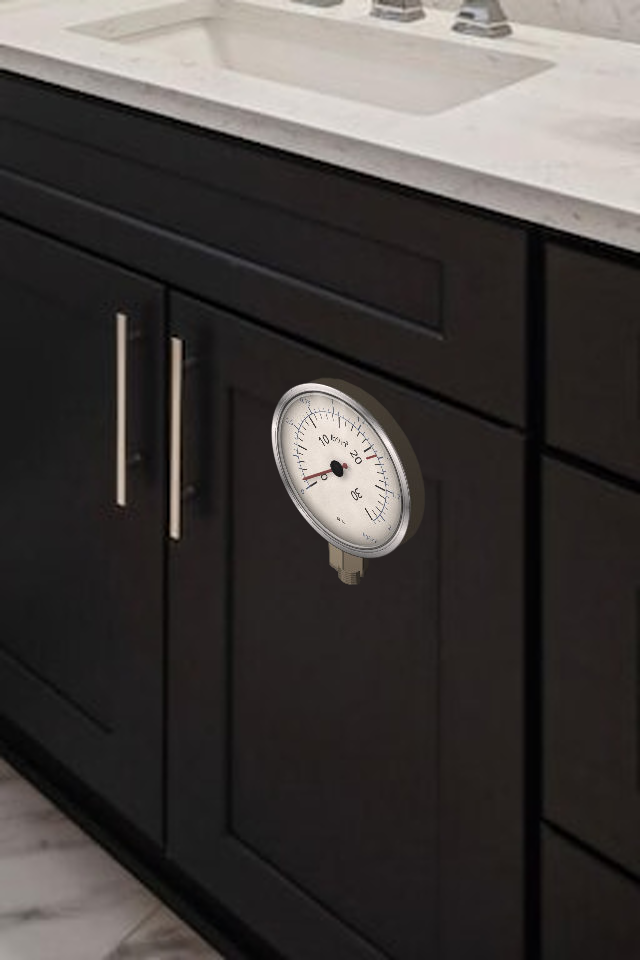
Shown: 1 psi
